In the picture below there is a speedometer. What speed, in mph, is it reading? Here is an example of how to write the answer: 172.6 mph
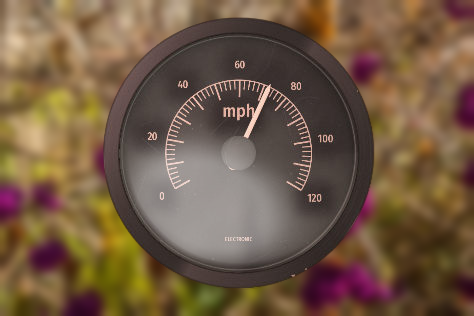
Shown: 72 mph
